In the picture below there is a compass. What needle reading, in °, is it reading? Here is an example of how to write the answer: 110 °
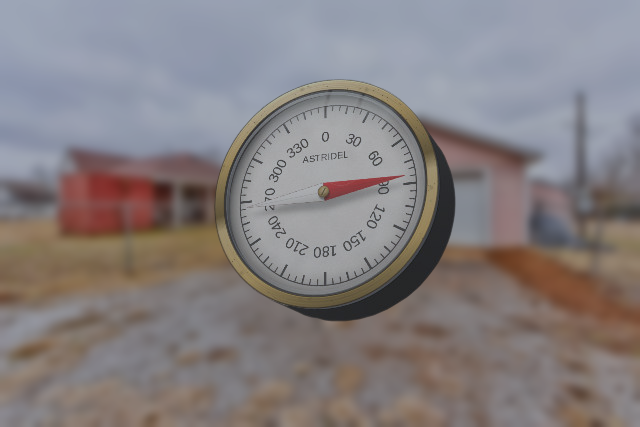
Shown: 85 °
